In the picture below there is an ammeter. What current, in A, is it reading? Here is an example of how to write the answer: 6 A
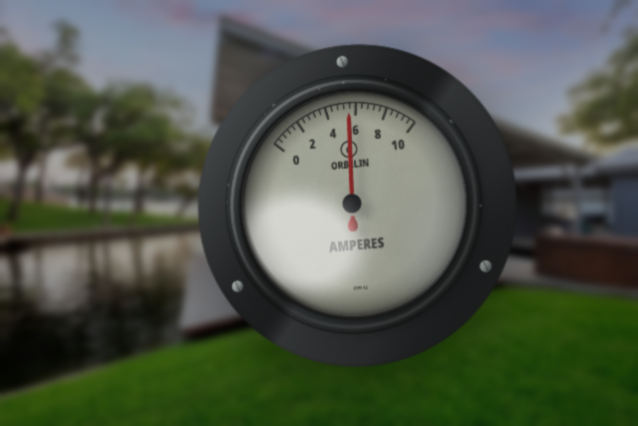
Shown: 5.6 A
